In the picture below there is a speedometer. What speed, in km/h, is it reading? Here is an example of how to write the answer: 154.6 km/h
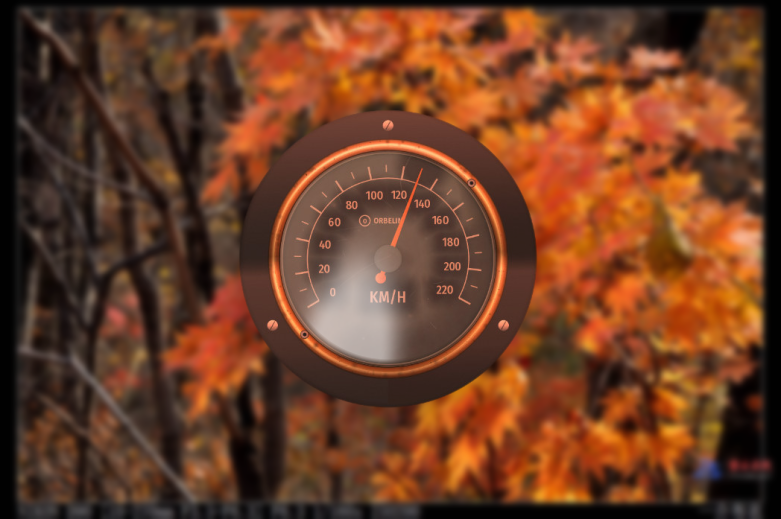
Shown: 130 km/h
